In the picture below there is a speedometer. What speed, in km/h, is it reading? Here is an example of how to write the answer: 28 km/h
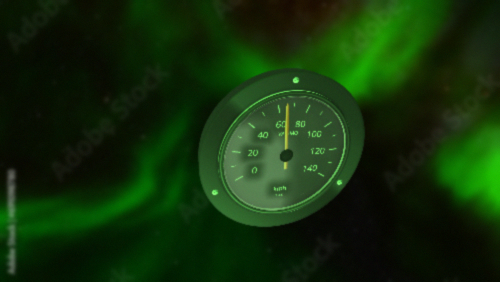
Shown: 65 km/h
